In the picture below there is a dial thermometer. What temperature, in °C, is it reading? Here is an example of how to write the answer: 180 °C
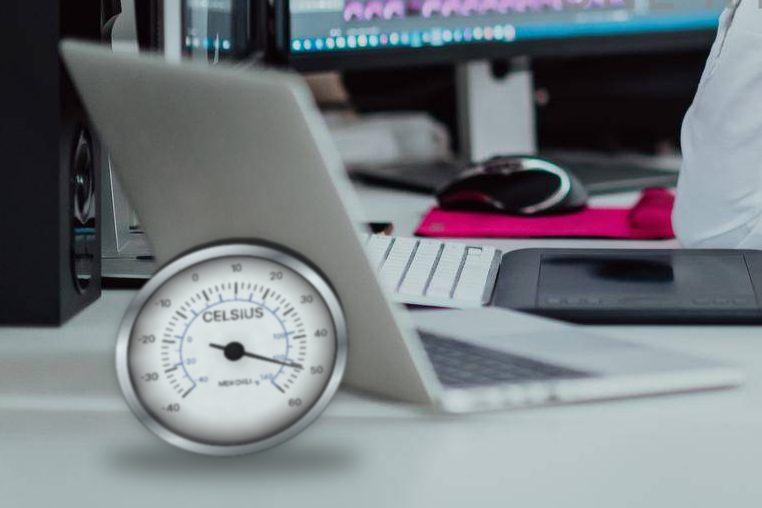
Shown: 50 °C
